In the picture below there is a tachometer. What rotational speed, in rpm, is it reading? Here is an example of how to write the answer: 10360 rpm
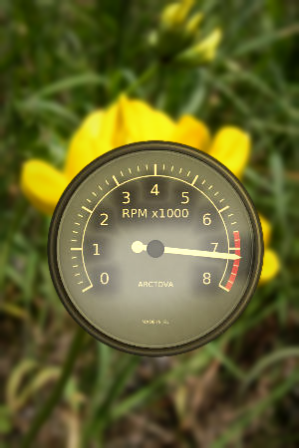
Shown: 7200 rpm
